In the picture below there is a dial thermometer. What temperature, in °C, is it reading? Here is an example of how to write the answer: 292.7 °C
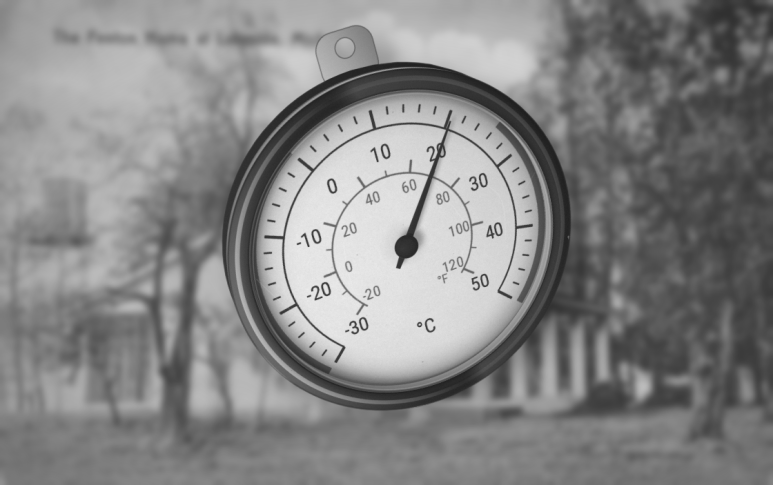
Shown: 20 °C
